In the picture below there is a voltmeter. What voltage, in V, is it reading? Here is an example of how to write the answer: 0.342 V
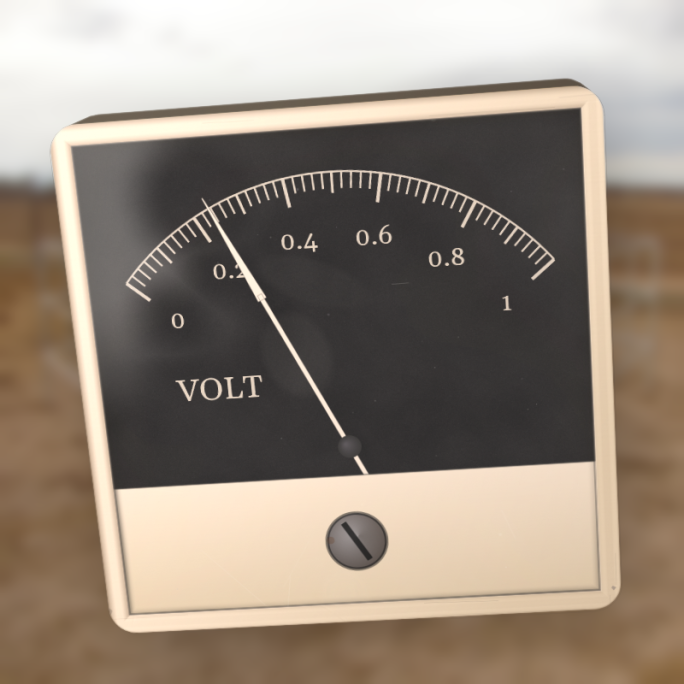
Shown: 0.24 V
